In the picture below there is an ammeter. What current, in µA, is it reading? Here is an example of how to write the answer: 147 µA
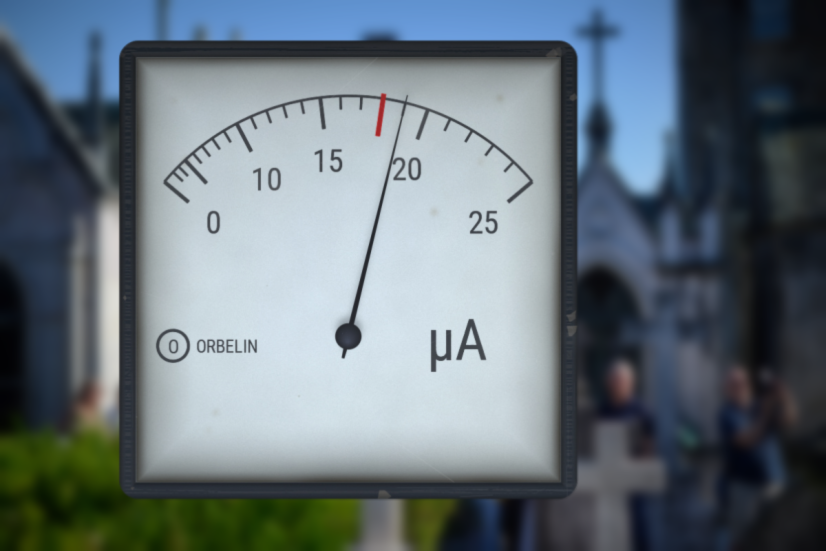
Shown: 19 µA
